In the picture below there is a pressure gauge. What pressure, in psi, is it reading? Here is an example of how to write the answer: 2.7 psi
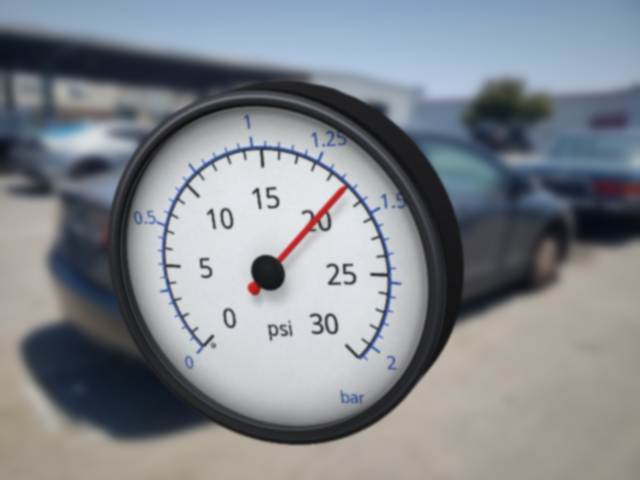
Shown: 20 psi
